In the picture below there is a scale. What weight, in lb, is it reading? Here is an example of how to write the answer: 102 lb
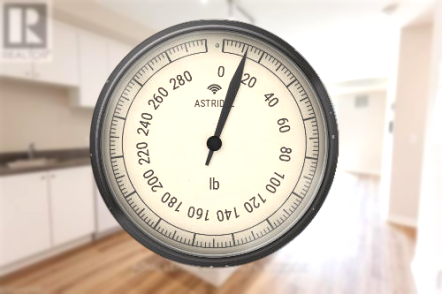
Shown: 12 lb
